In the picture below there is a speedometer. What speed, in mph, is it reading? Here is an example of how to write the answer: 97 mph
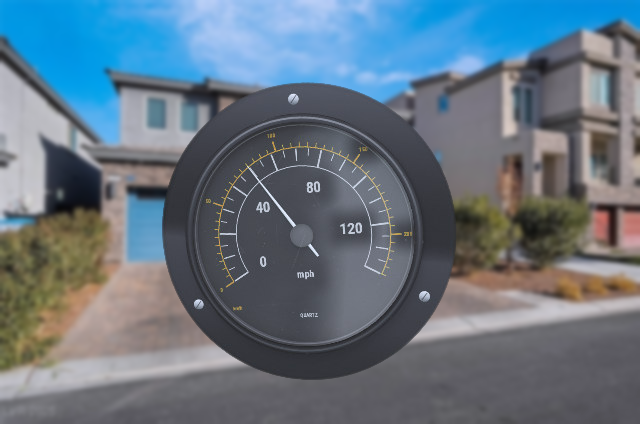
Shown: 50 mph
